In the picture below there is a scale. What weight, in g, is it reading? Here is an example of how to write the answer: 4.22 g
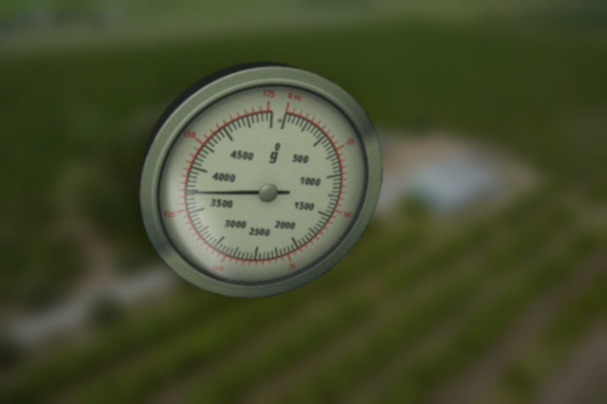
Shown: 3750 g
